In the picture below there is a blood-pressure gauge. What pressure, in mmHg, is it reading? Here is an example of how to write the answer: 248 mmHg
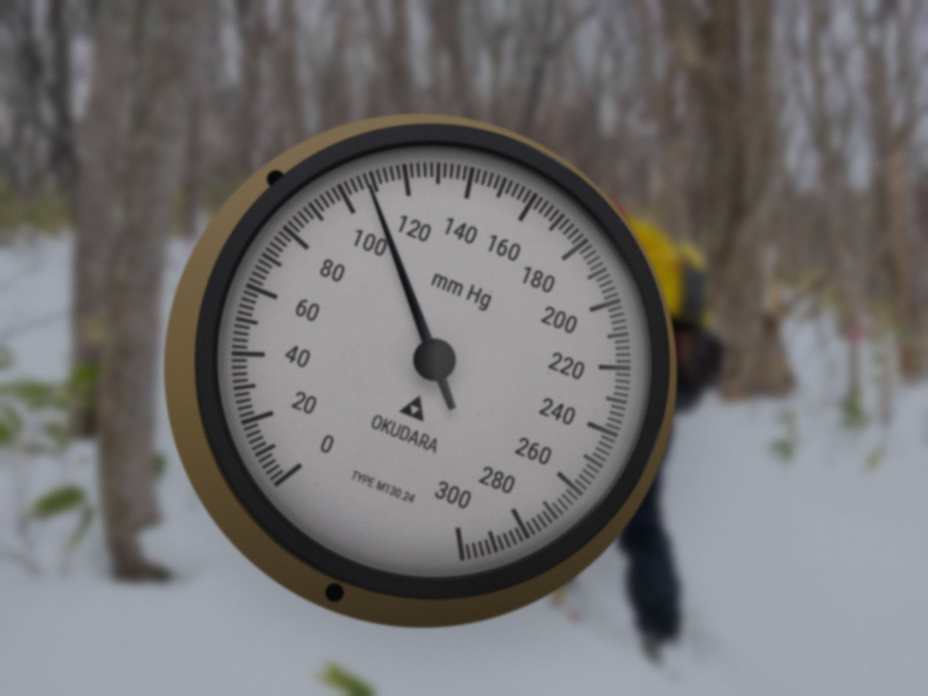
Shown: 108 mmHg
